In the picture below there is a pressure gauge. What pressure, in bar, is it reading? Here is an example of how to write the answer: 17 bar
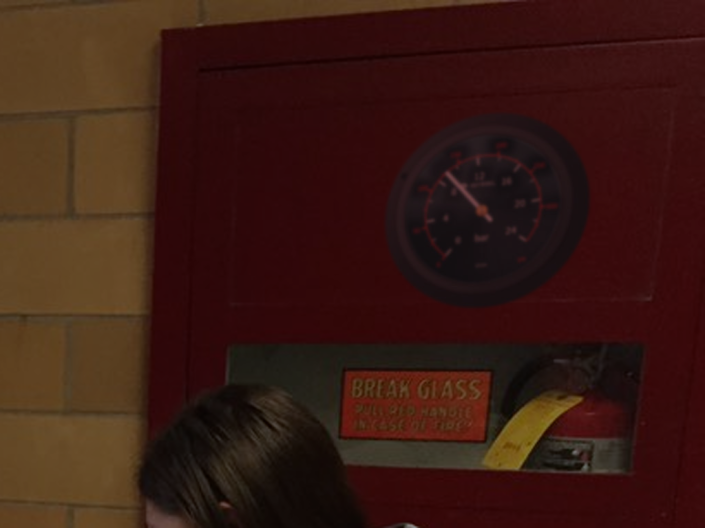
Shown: 9 bar
